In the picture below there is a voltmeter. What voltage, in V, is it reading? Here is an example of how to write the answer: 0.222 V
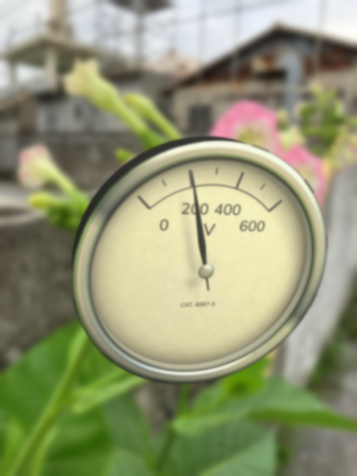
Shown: 200 V
